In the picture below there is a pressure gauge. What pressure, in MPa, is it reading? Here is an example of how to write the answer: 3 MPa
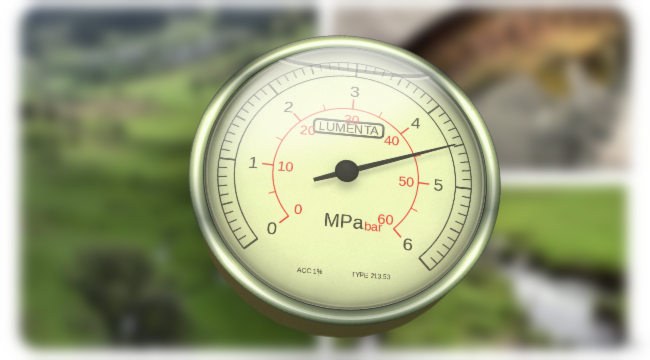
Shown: 4.5 MPa
